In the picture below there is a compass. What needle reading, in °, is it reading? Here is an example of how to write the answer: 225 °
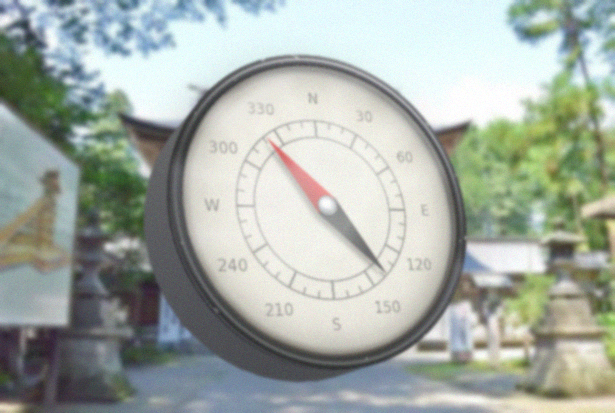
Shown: 320 °
